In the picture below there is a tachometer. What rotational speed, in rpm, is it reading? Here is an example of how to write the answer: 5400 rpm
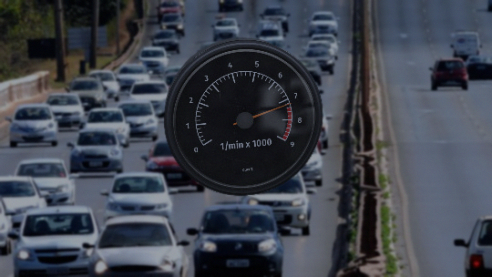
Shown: 7200 rpm
